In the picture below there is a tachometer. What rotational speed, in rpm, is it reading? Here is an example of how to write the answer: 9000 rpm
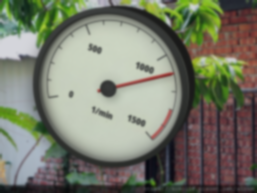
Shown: 1100 rpm
